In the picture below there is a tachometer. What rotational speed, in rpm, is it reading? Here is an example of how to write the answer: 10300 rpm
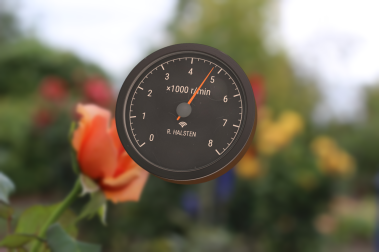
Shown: 4800 rpm
